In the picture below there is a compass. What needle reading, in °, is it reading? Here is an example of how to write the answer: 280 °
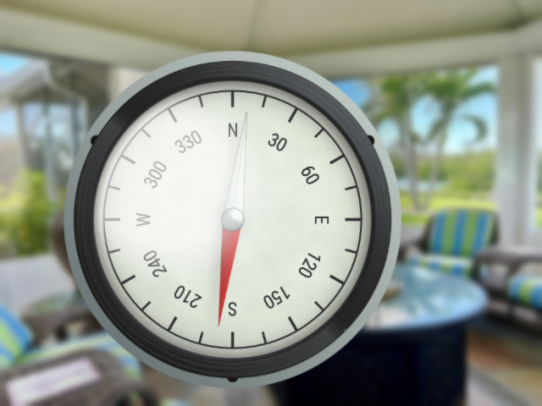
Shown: 187.5 °
